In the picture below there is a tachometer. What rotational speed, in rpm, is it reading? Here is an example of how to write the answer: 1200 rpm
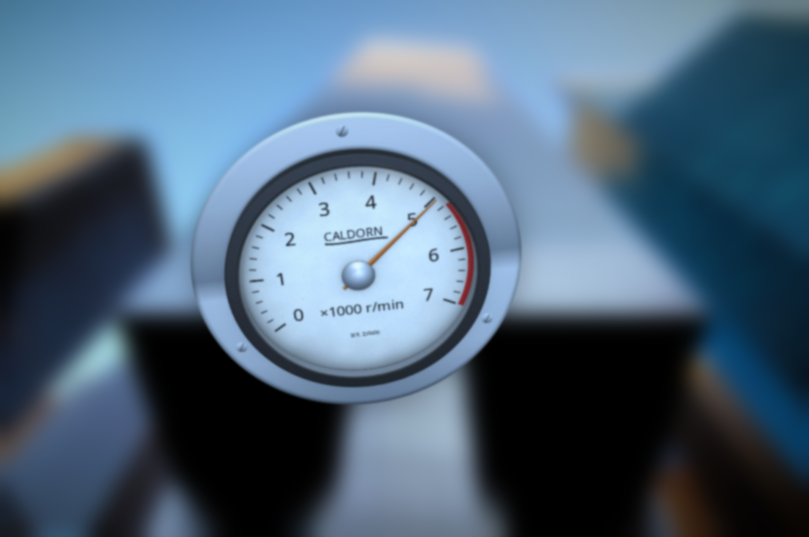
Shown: 5000 rpm
